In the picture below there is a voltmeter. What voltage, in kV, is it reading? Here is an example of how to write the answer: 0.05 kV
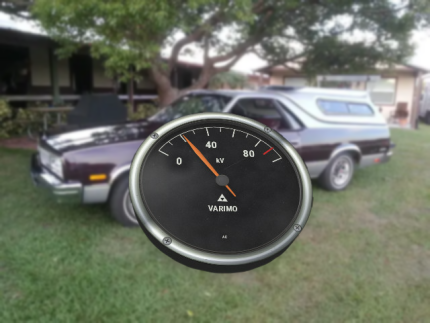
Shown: 20 kV
